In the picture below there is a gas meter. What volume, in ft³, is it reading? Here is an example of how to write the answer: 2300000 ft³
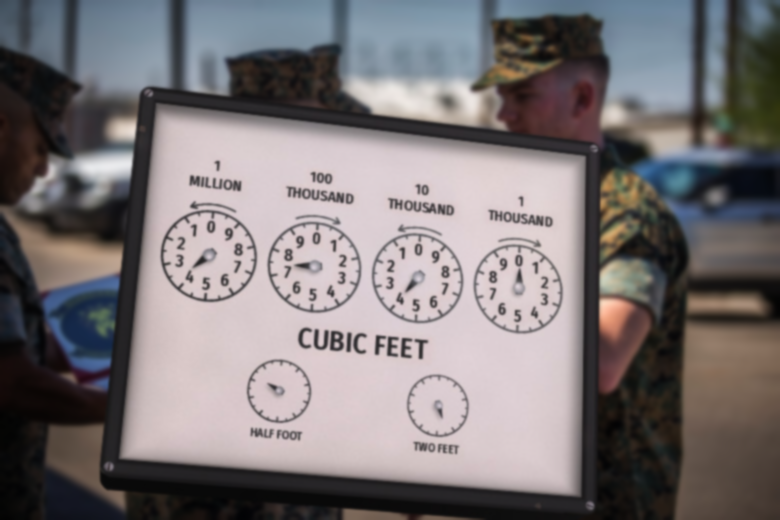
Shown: 374000 ft³
